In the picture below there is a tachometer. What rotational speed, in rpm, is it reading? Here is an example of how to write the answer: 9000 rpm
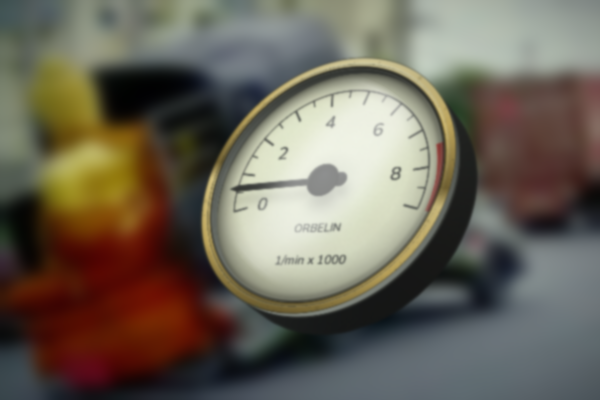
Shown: 500 rpm
